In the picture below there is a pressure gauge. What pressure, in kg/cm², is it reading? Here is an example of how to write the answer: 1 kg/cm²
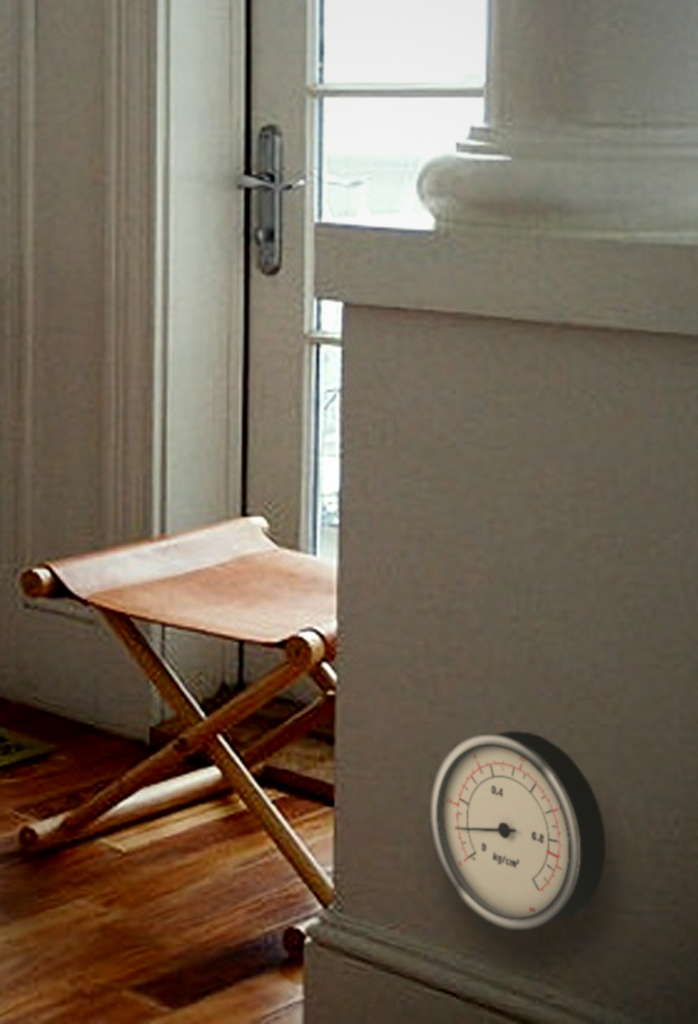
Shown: 0.1 kg/cm²
